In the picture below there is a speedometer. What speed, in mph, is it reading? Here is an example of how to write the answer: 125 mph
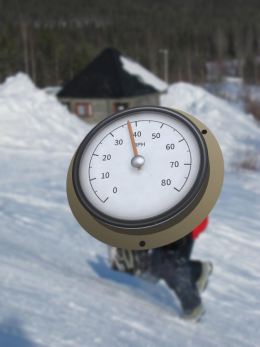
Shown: 37.5 mph
